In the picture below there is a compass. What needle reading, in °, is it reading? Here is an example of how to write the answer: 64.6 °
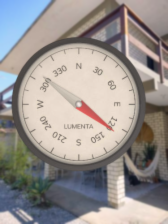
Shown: 127.5 °
